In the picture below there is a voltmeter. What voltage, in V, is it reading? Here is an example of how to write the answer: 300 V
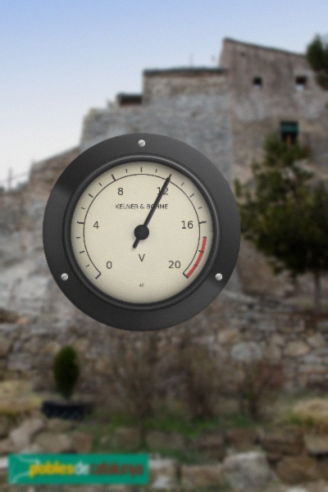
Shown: 12 V
